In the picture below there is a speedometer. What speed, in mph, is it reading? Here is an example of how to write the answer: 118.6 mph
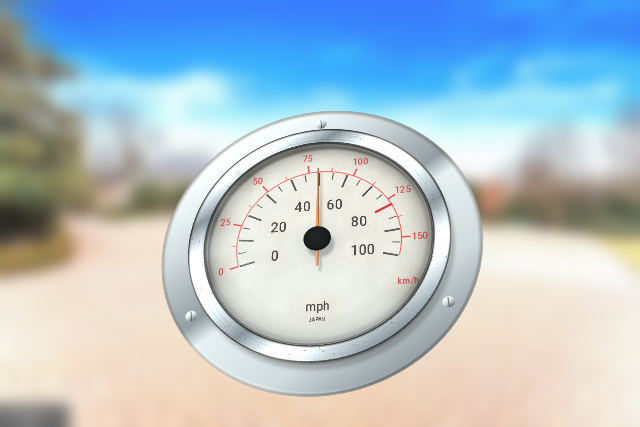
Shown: 50 mph
